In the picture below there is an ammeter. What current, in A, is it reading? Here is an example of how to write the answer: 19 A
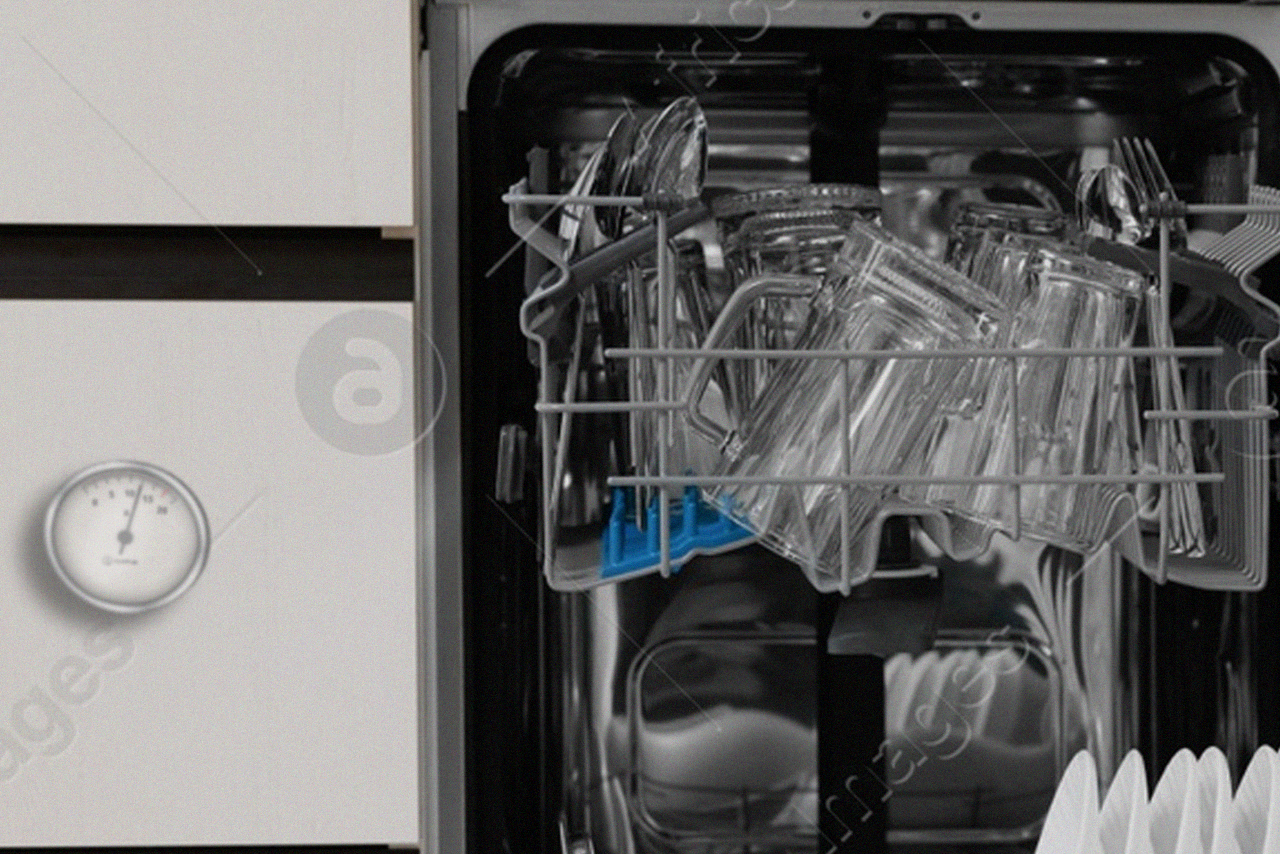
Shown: 12.5 A
